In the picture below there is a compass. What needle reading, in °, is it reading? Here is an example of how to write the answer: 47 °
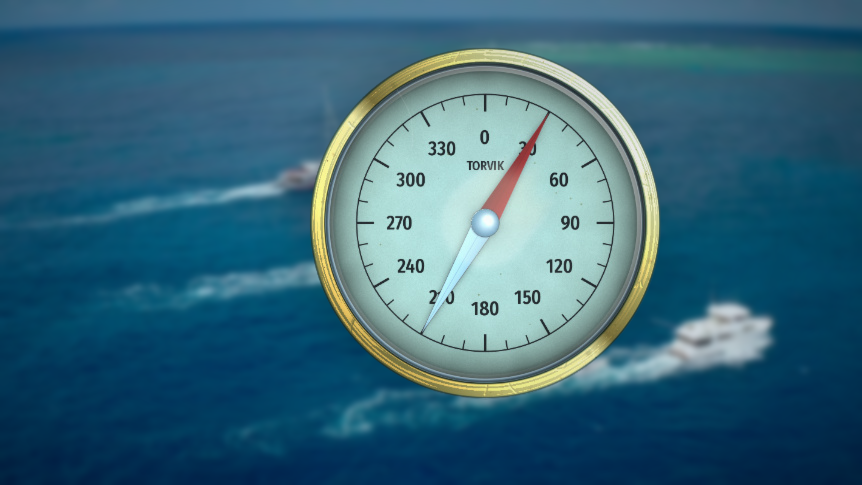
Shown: 30 °
